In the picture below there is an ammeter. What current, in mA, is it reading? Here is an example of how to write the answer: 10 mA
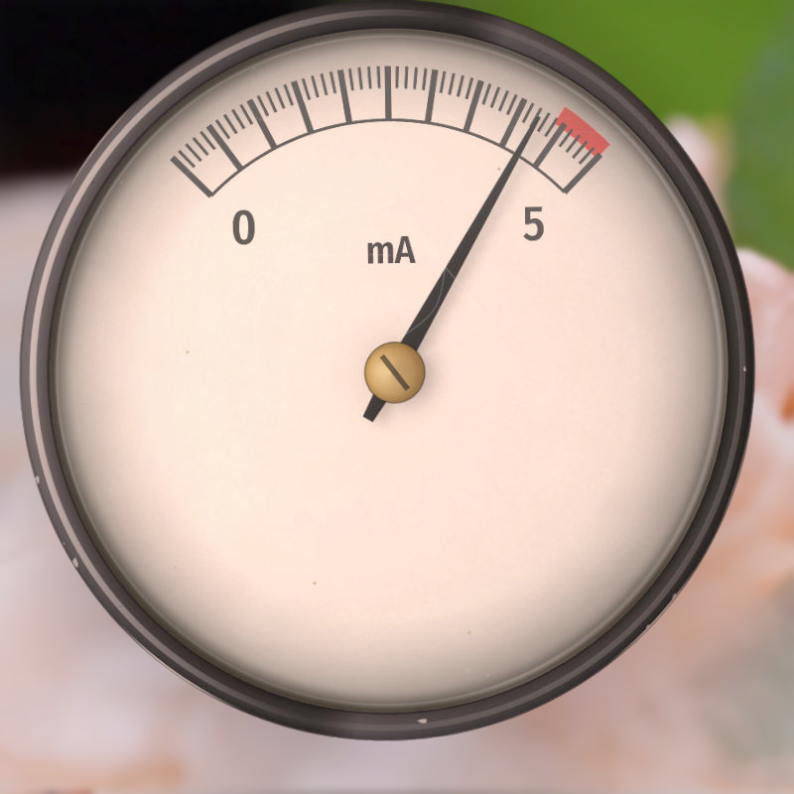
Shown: 4.2 mA
